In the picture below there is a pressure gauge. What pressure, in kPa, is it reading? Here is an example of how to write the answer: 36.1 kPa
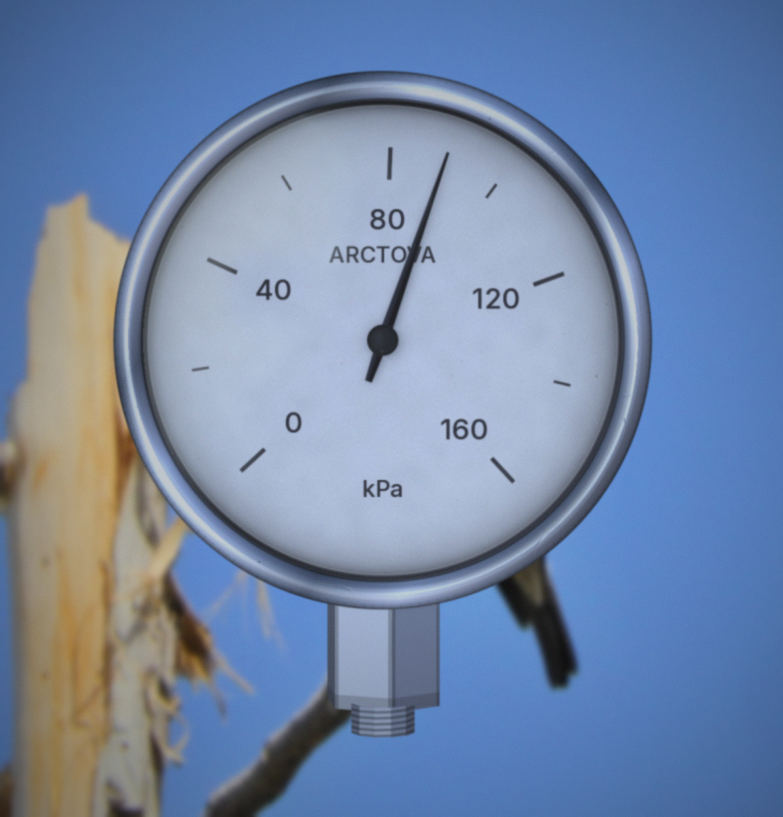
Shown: 90 kPa
